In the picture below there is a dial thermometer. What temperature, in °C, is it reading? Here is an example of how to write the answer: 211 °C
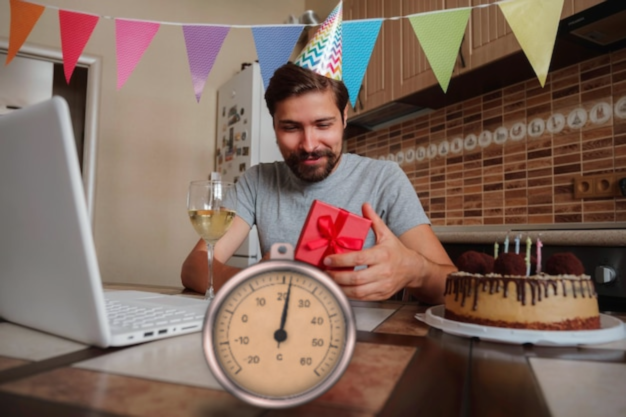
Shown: 22 °C
